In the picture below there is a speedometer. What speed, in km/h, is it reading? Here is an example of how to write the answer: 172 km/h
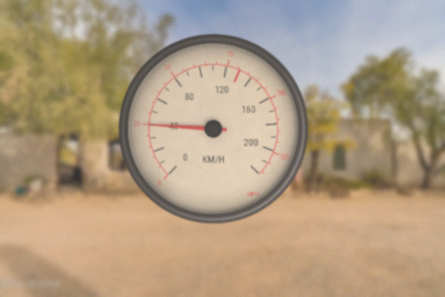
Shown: 40 km/h
